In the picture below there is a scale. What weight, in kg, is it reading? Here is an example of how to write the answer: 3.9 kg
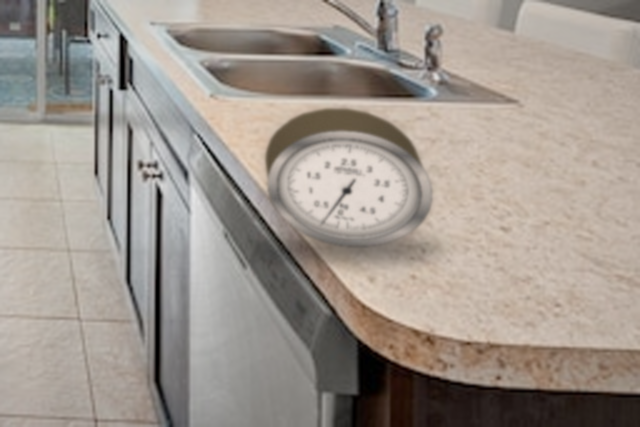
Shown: 0.25 kg
